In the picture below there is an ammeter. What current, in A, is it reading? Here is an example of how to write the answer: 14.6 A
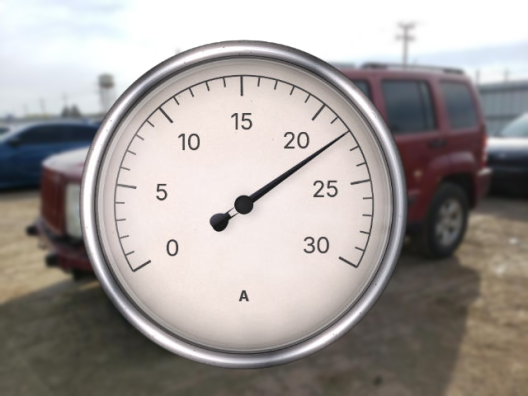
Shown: 22 A
